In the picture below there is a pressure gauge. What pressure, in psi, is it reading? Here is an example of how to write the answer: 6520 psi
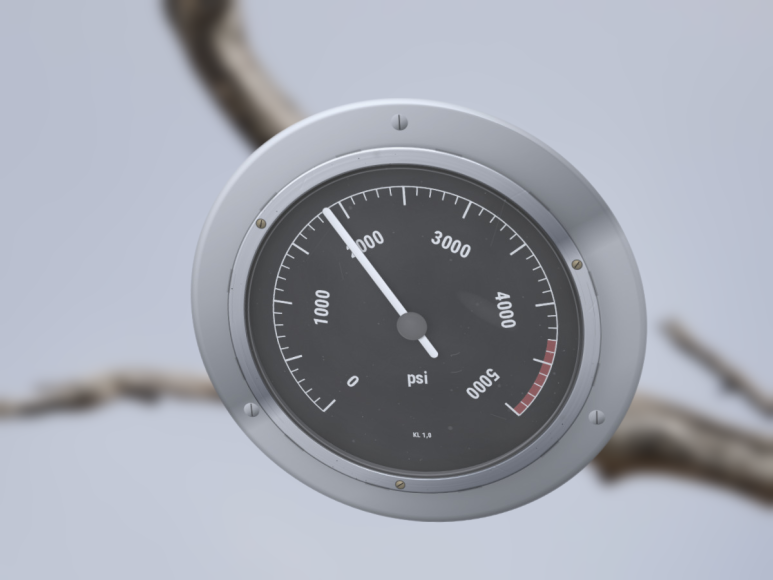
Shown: 1900 psi
